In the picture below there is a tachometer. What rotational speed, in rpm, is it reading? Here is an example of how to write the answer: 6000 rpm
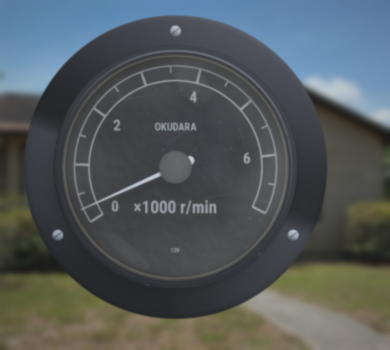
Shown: 250 rpm
